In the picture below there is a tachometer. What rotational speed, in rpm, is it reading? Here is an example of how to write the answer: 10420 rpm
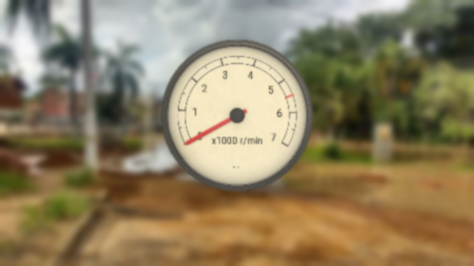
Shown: 0 rpm
